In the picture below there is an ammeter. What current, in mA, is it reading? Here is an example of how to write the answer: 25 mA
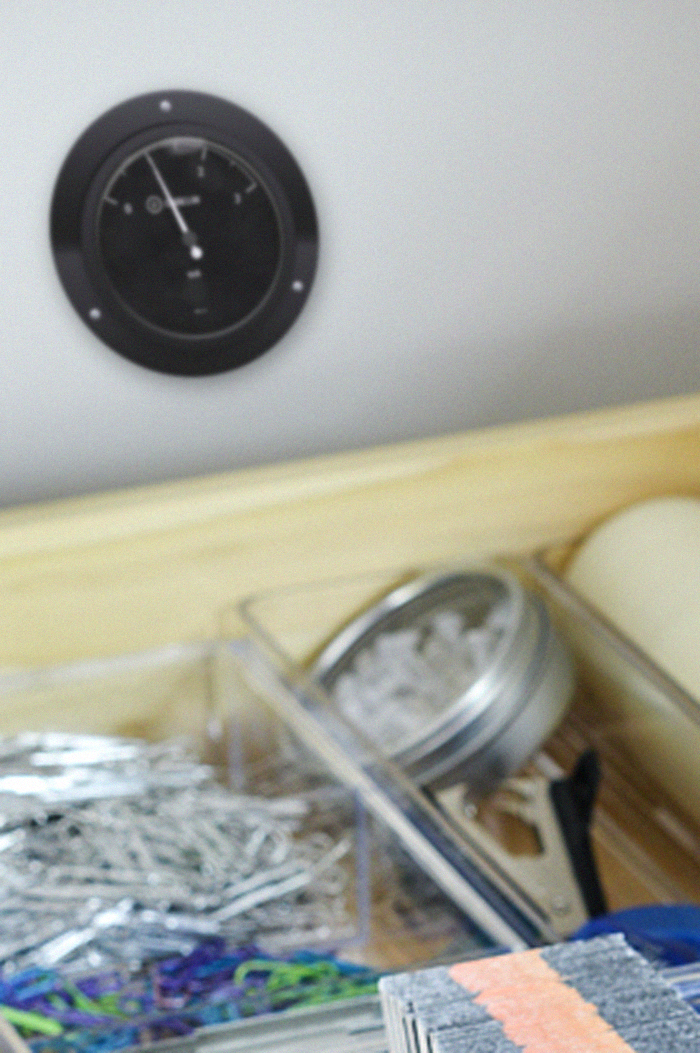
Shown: 1 mA
